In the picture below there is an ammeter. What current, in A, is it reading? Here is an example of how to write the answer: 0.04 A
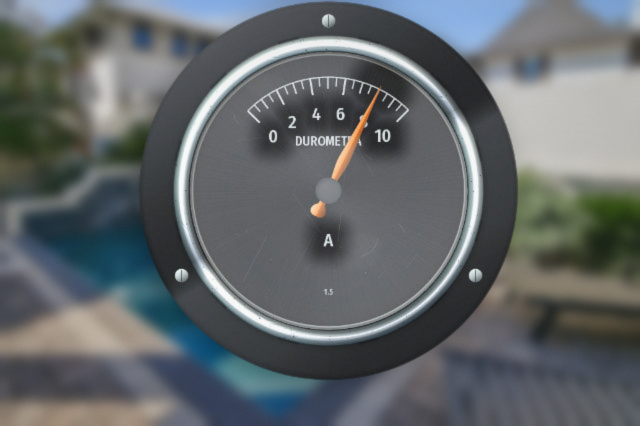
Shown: 8 A
